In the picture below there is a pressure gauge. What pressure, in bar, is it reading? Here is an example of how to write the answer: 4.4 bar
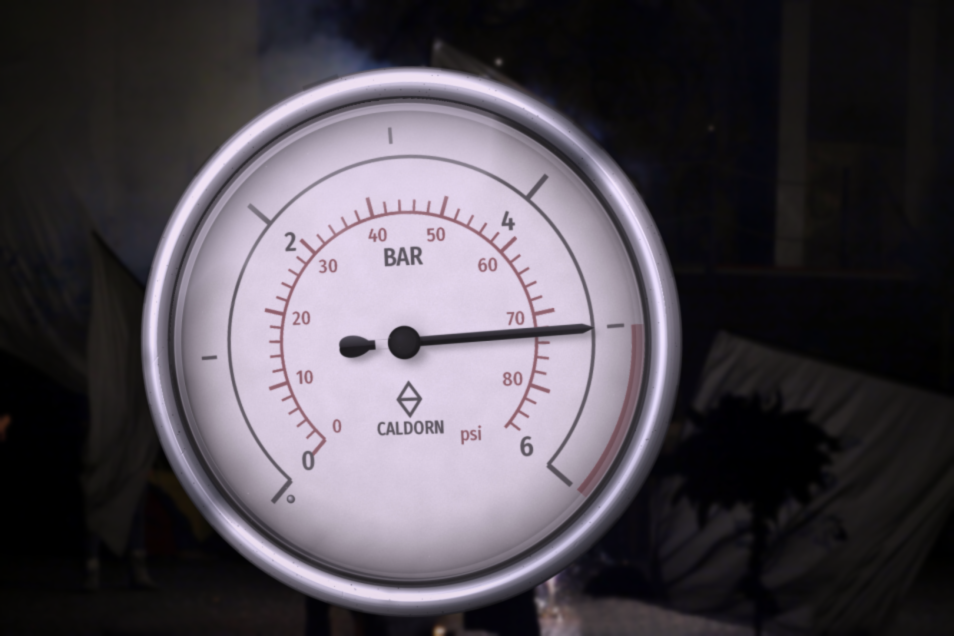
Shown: 5 bar
